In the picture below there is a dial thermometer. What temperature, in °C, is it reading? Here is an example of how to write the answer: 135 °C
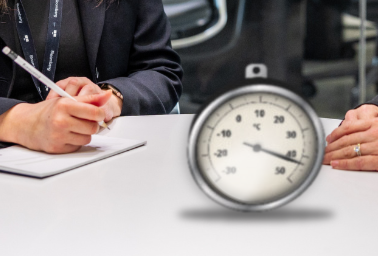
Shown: 42.5 °C
